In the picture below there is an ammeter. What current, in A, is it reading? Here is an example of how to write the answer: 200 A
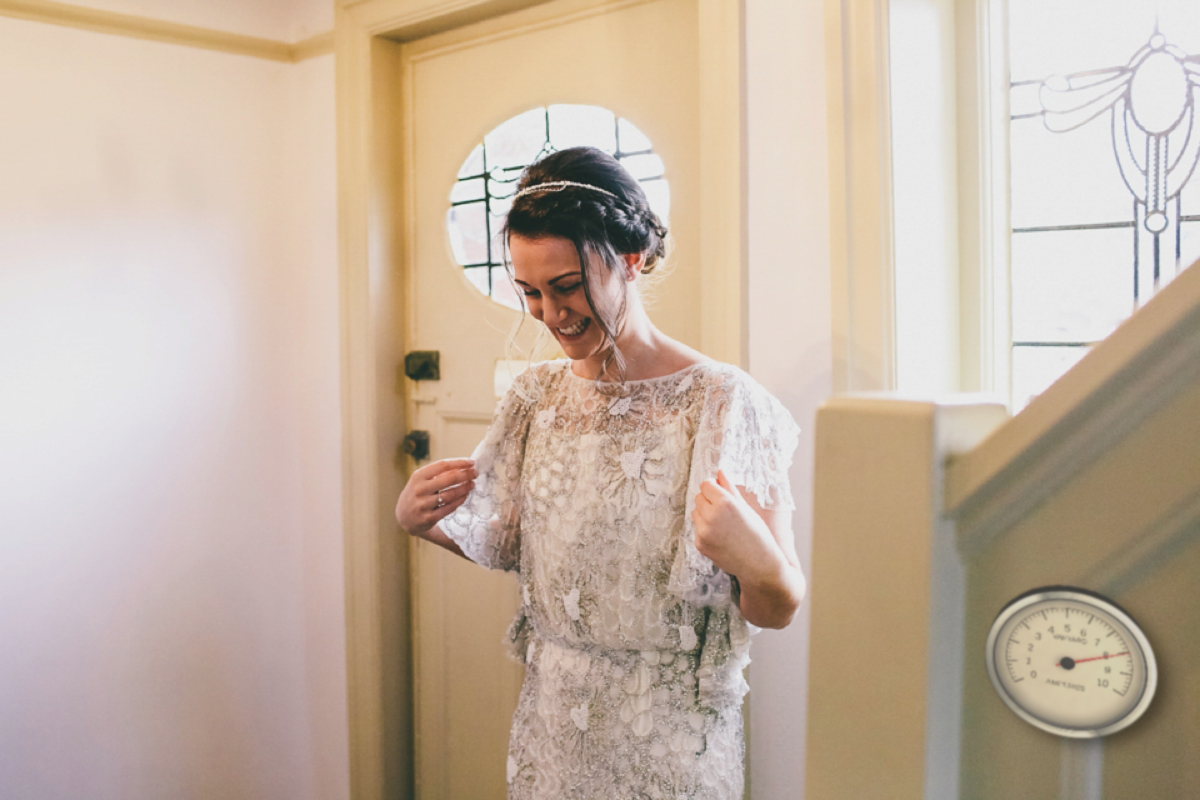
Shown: 8 A
